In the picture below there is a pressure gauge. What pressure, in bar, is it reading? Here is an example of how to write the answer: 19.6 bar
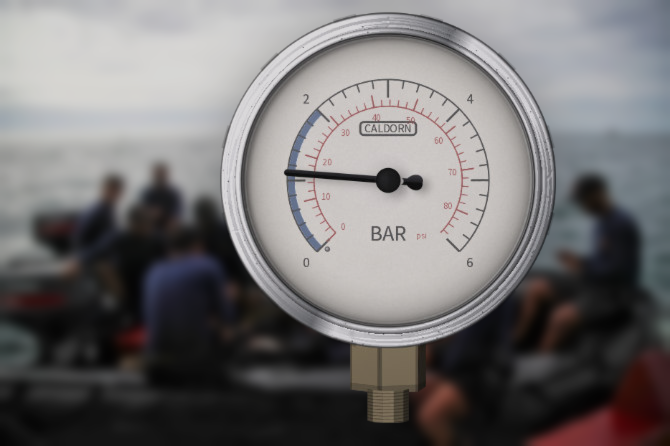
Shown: 1.1 bar
